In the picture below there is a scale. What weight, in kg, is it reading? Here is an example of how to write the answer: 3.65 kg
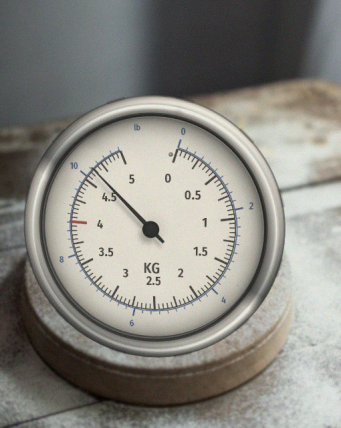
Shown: 4.65 kg
